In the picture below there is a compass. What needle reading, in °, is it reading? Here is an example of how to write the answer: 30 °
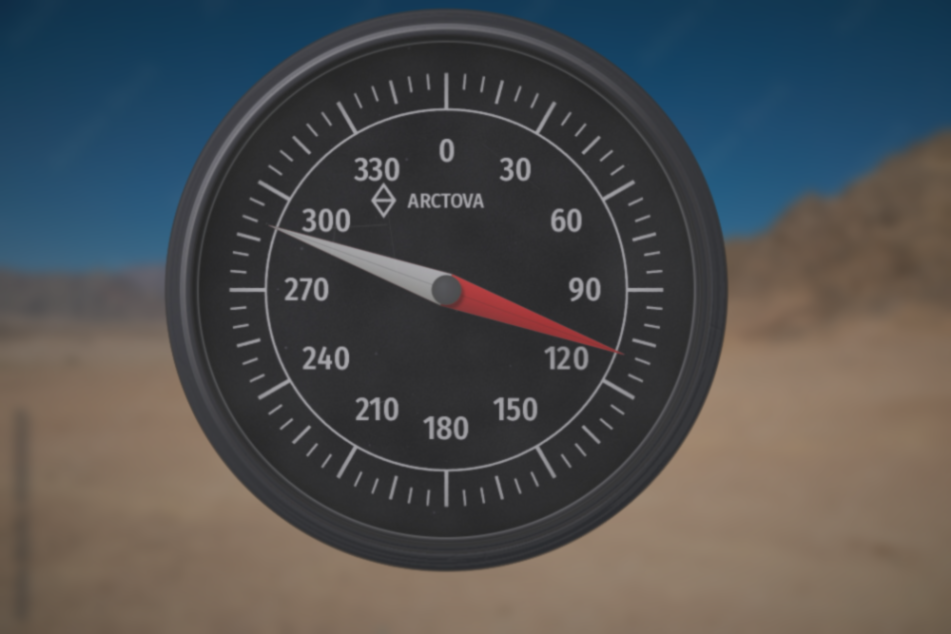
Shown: 110 °
